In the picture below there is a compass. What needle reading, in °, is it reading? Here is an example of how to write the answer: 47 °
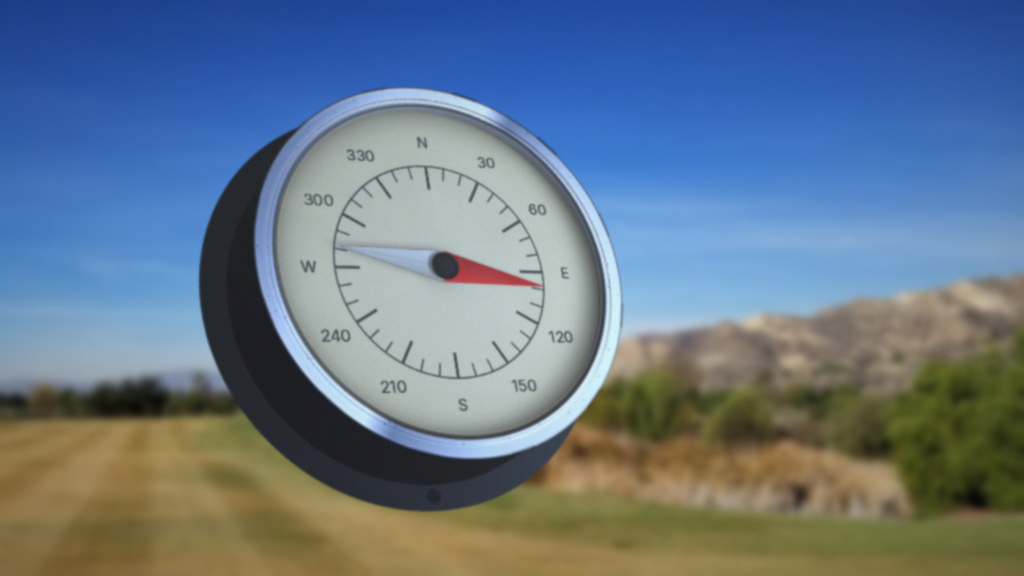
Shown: 100 °
